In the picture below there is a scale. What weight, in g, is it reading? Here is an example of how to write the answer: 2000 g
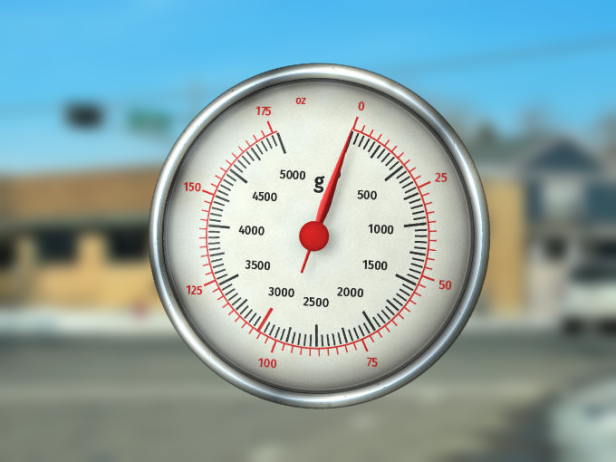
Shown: 0 g
